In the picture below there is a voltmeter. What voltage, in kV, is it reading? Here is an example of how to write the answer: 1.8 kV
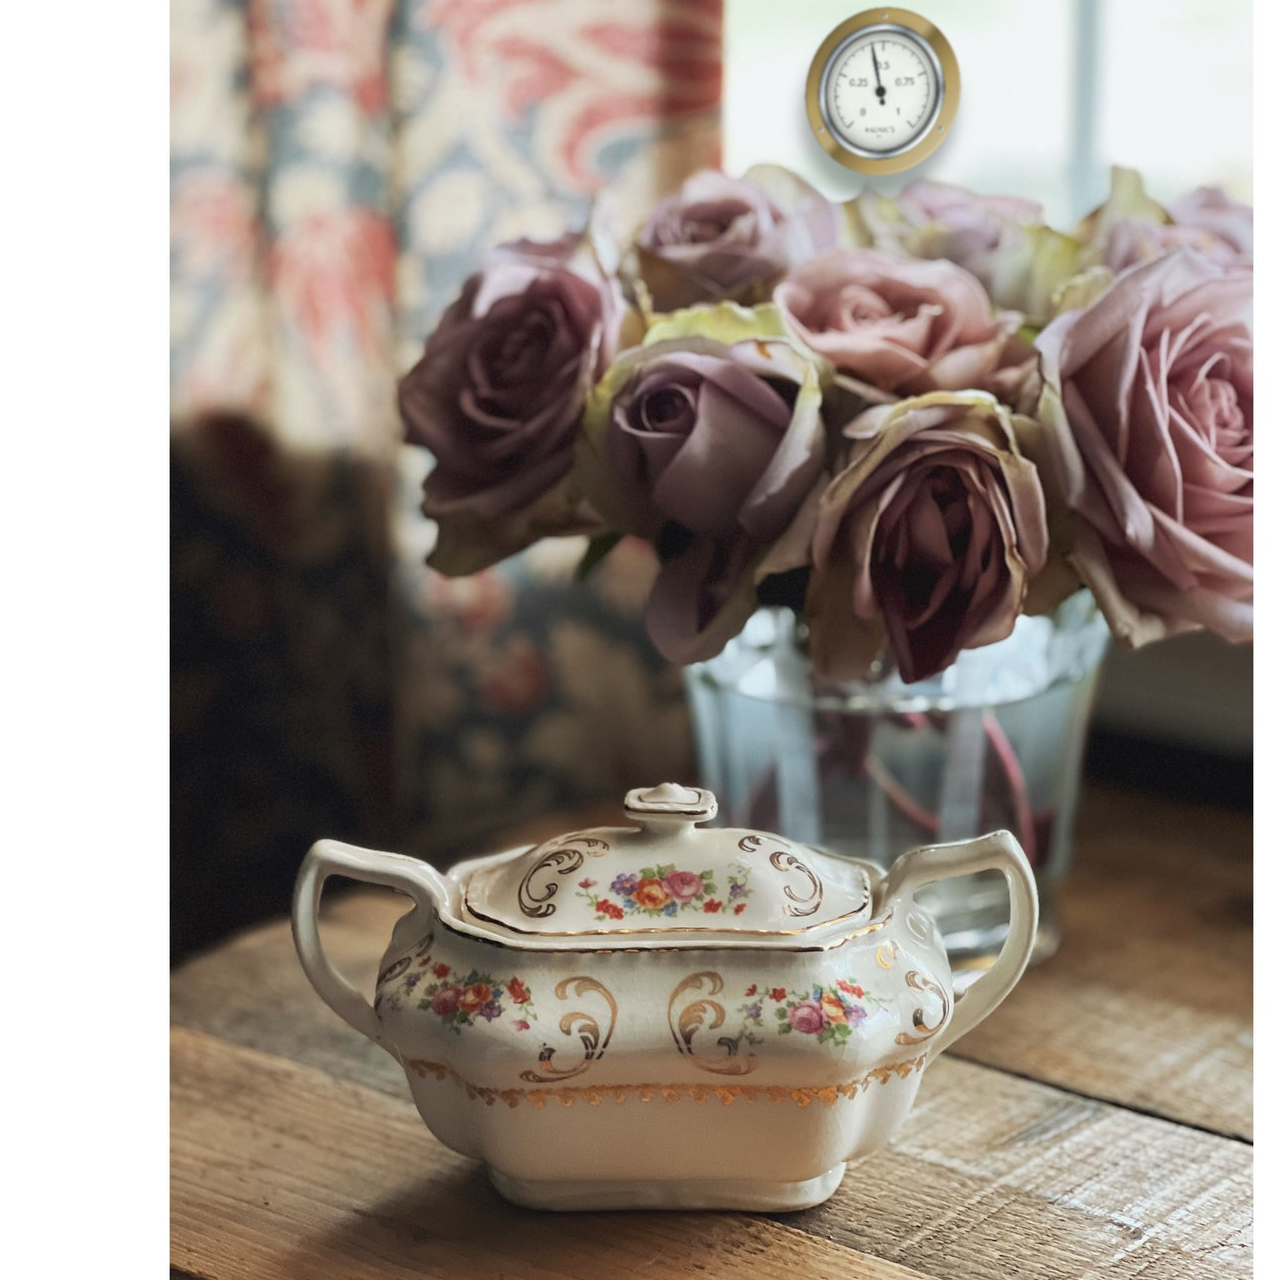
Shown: 0.45 kV
